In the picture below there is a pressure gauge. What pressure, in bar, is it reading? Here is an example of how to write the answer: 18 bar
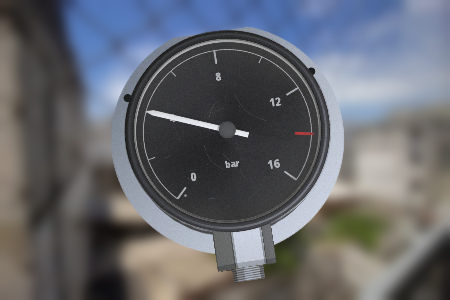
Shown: 4 bar
